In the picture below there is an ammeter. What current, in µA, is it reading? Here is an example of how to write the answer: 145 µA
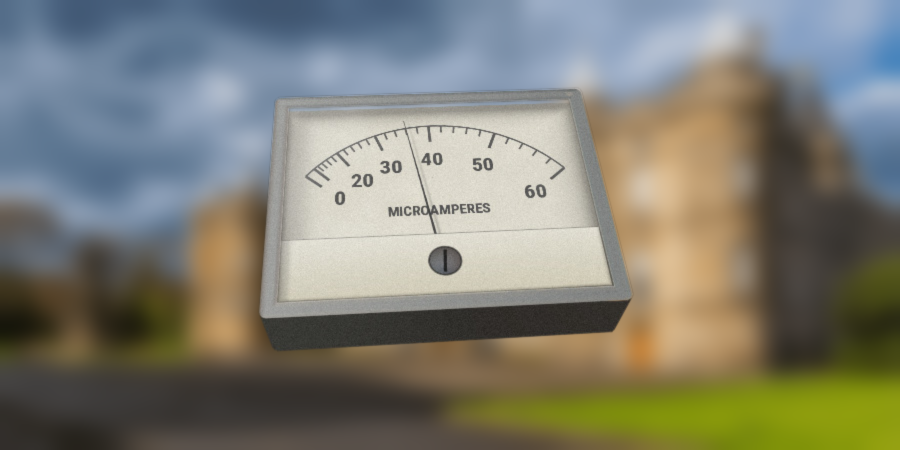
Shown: 36 µA
